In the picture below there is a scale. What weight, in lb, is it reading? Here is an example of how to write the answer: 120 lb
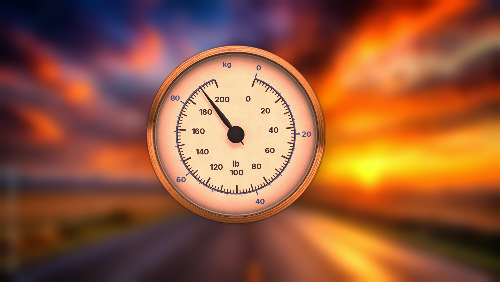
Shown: 190 lb
